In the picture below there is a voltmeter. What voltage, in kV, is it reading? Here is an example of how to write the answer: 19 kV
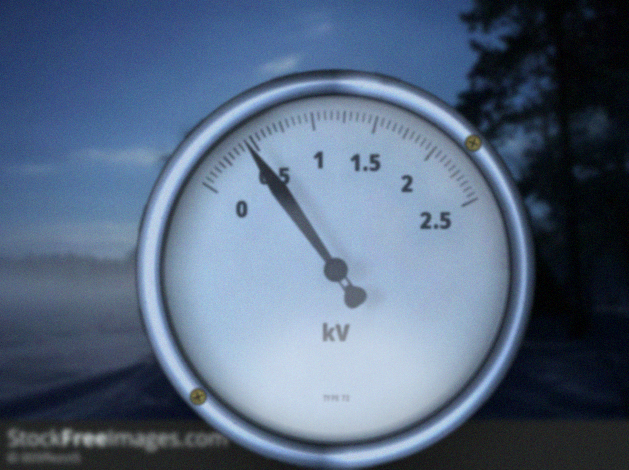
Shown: 0.45 kV
